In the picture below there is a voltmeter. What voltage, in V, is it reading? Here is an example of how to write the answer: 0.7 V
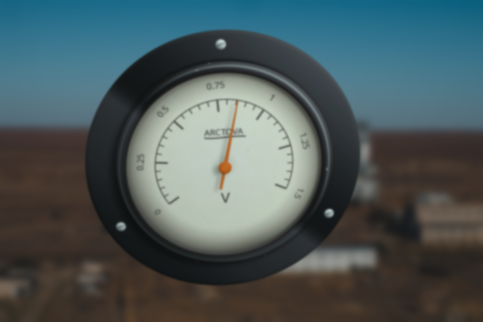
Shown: 0.85 V
